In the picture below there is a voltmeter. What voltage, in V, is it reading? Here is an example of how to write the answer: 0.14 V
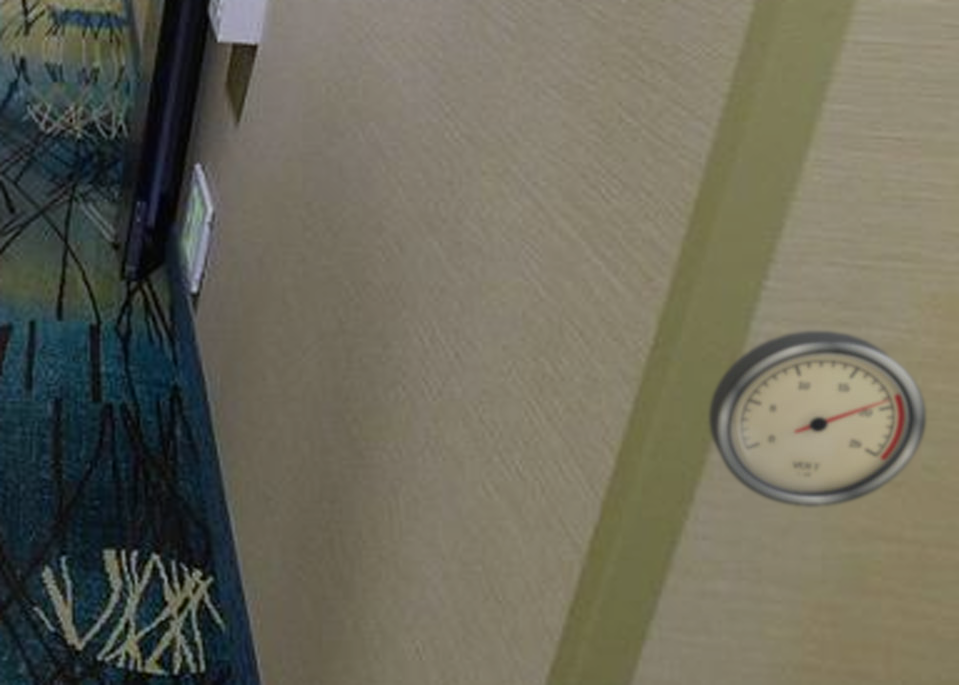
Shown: 19 V
